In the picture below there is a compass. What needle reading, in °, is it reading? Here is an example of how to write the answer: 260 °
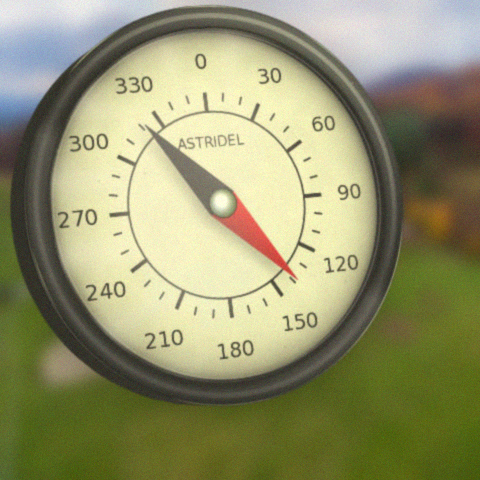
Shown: 140 °
